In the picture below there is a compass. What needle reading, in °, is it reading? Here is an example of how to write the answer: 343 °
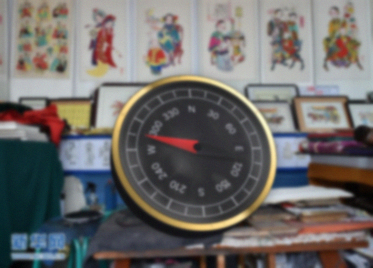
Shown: 285 °
